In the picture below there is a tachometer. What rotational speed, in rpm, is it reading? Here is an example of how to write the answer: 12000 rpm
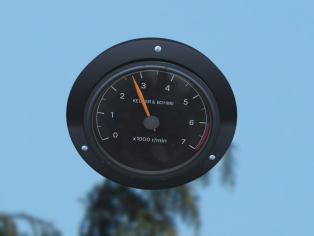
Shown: 2750 rpm
